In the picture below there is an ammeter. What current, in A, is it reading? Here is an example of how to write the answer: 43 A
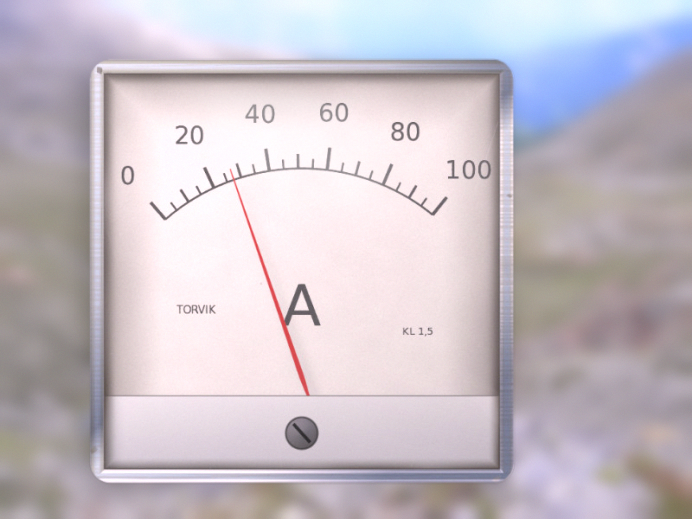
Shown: 27.5 A
